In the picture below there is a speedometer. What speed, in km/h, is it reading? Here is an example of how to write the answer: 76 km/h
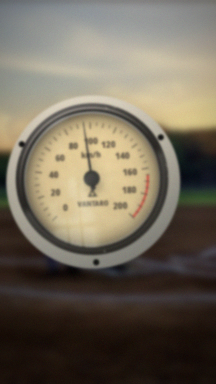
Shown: 95 km/h
